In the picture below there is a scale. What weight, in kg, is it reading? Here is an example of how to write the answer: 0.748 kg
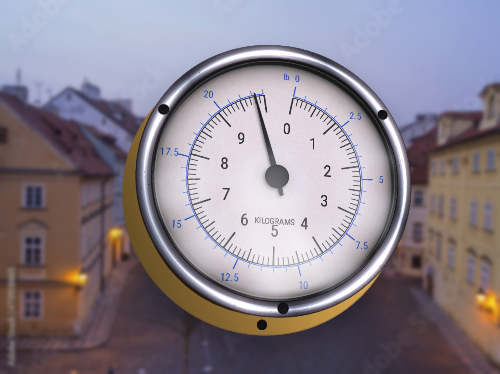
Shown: 9.8 kg
